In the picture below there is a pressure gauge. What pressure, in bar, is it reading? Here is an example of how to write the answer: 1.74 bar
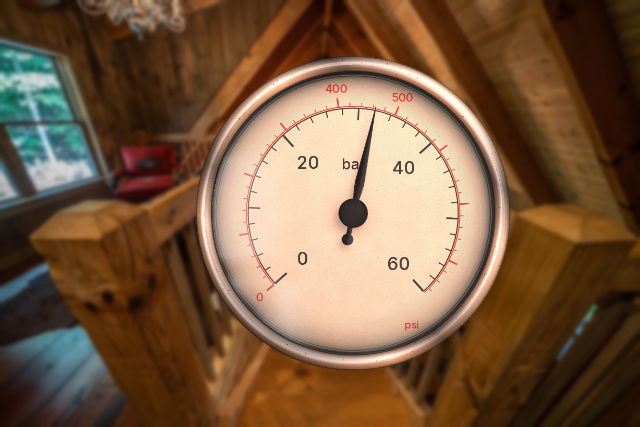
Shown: 32 bar
